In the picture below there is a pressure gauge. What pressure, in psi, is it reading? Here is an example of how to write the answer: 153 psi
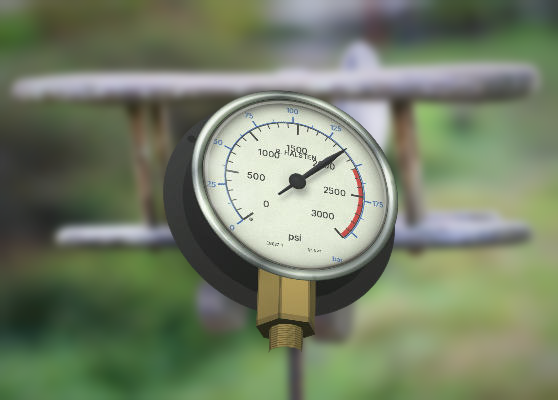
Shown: 2000 psi
